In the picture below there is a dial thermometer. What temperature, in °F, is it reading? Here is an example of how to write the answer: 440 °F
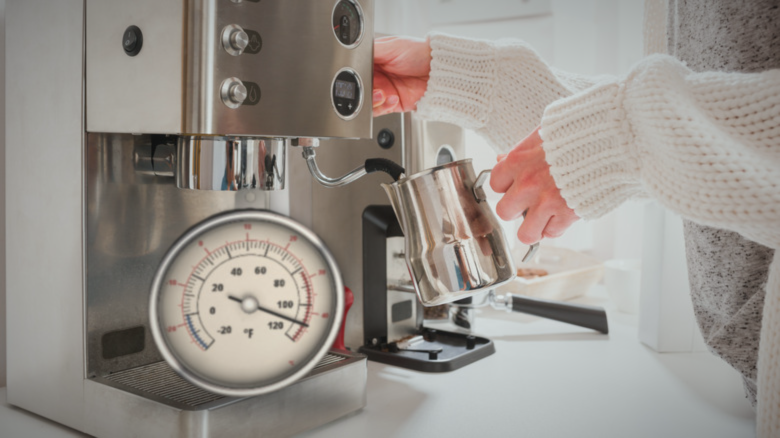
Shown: 110 °F
